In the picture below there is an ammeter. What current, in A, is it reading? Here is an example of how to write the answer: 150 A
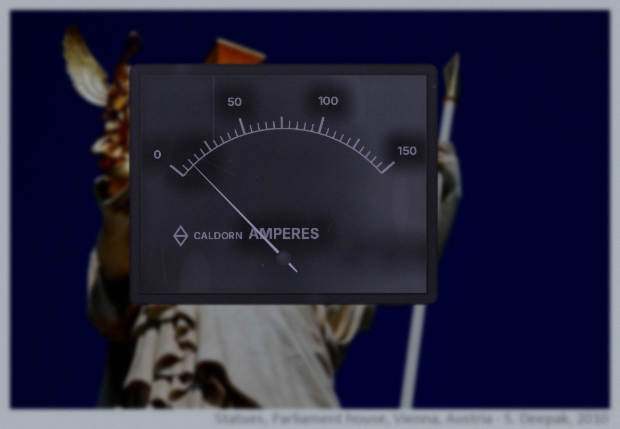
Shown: 10 A
